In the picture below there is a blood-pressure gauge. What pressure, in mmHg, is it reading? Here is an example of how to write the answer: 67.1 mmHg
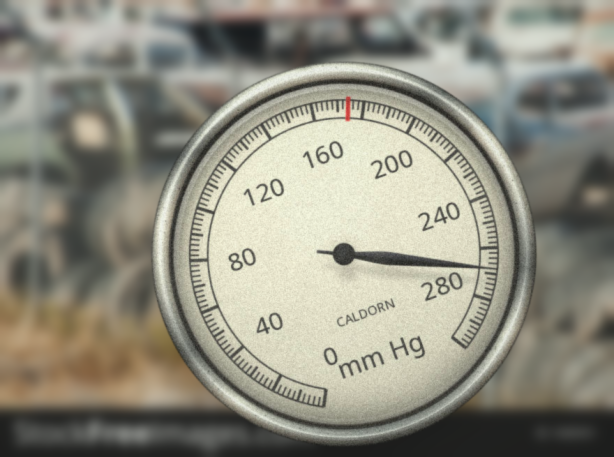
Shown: 268 mmHg
